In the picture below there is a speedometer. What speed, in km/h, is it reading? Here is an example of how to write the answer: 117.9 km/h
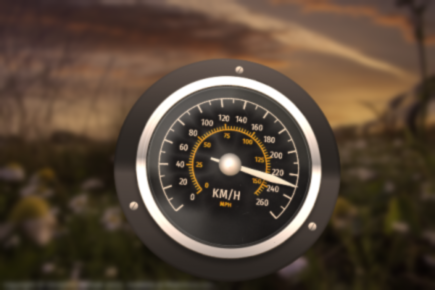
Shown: 230 km/h
